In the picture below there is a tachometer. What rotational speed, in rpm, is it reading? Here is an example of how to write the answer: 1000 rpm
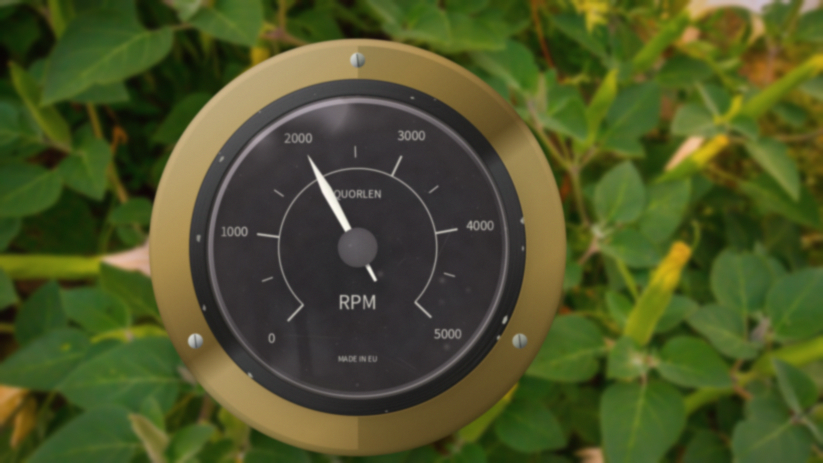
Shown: 2000 rpm
